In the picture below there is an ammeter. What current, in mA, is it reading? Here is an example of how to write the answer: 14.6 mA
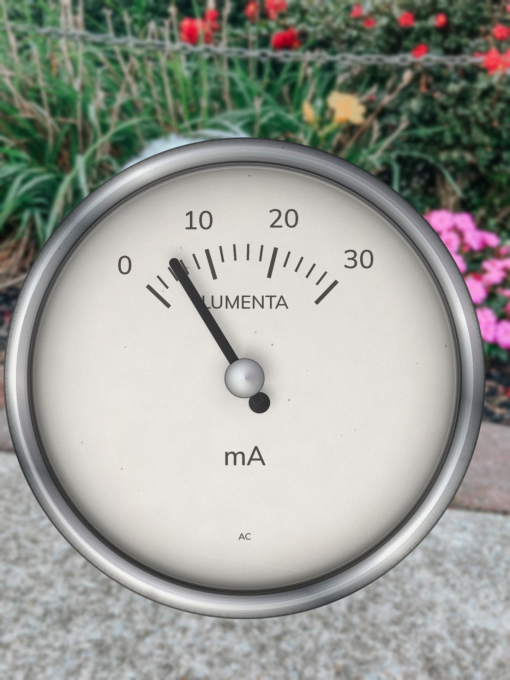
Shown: 5 mA
